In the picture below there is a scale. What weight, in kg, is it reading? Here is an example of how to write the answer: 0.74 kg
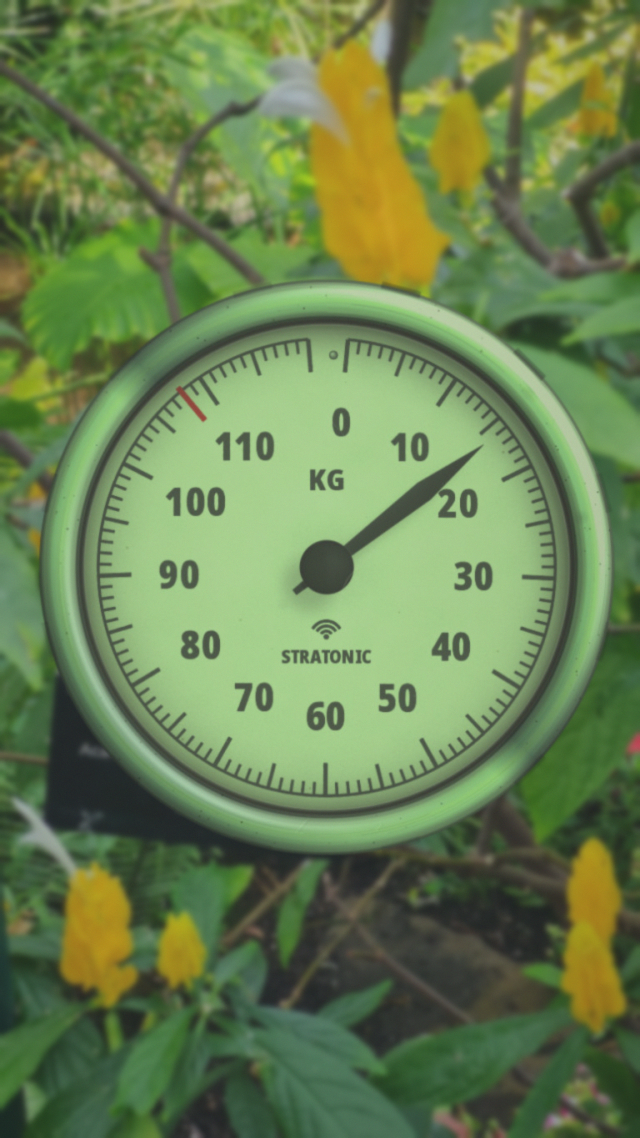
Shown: 16 kg
